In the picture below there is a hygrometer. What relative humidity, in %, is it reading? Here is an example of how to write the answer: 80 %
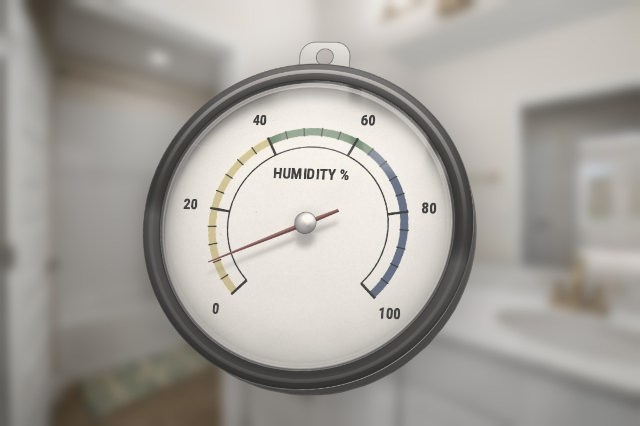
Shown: 8 %
